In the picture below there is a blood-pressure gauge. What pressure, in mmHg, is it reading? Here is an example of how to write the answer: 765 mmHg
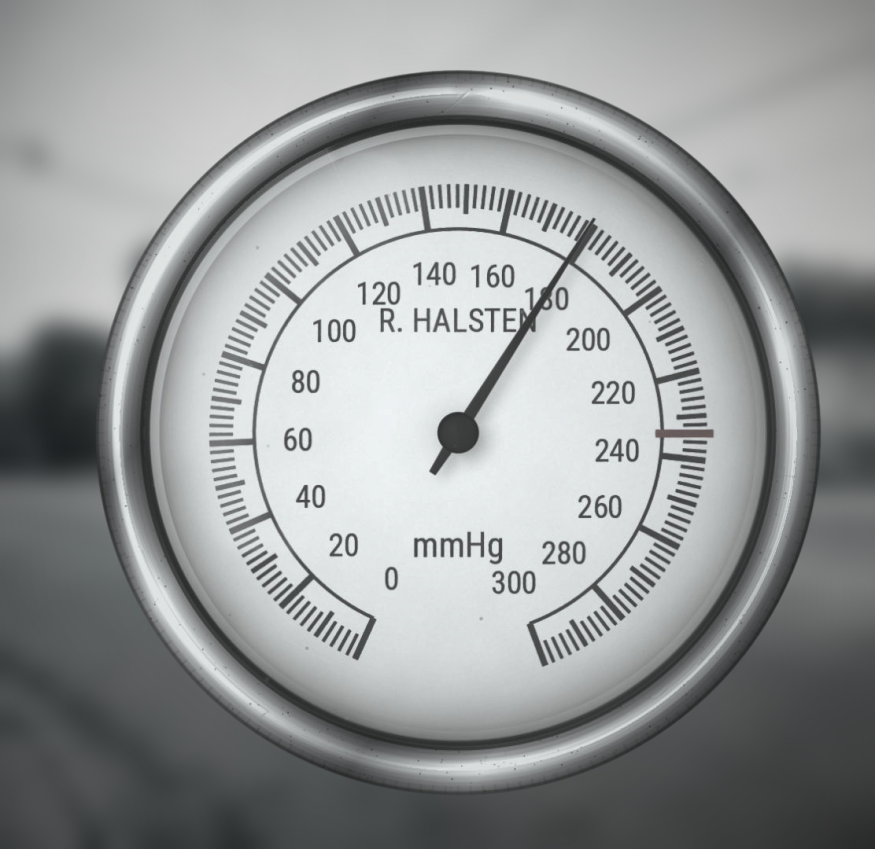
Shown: 179 mmHg
